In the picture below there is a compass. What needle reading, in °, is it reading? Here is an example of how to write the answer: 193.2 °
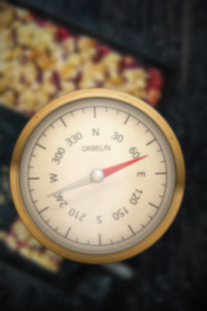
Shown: 70 °
